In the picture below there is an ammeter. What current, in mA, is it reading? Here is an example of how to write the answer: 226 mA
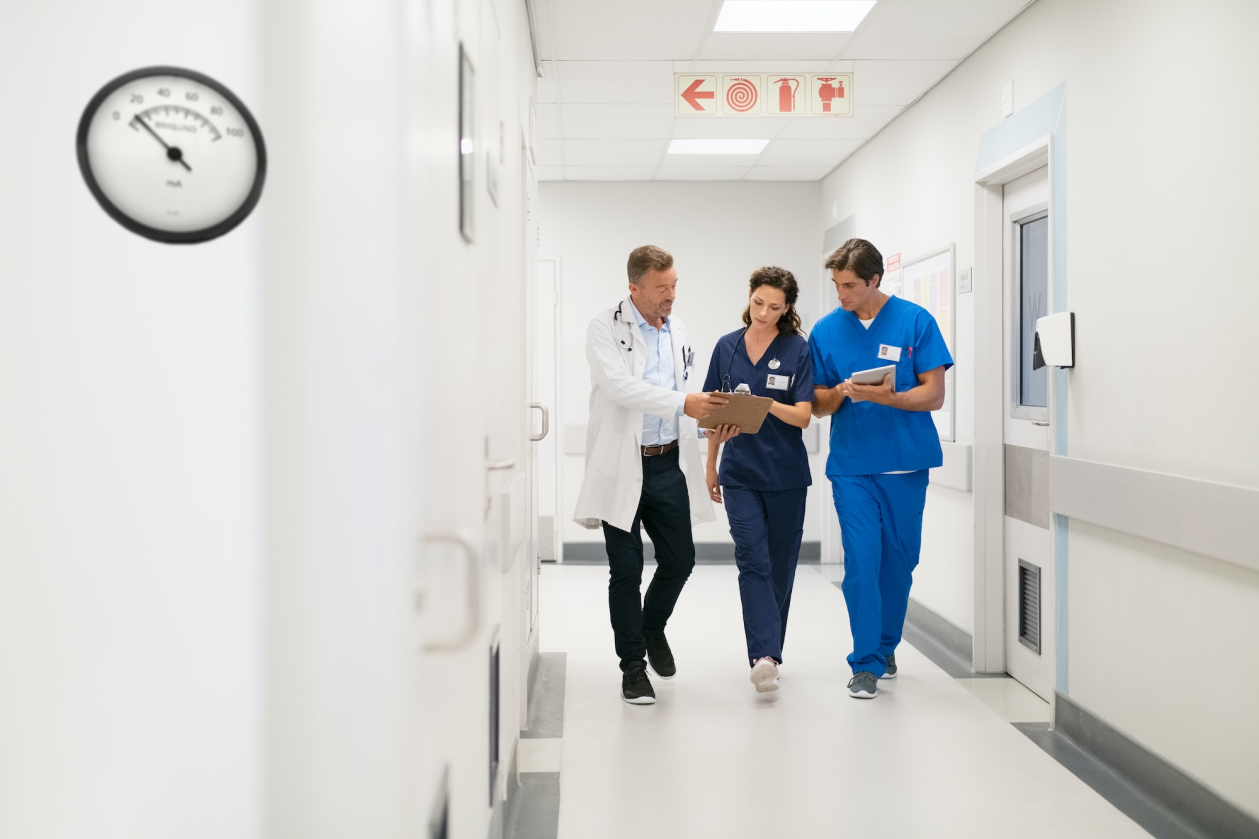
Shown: 10 mA
